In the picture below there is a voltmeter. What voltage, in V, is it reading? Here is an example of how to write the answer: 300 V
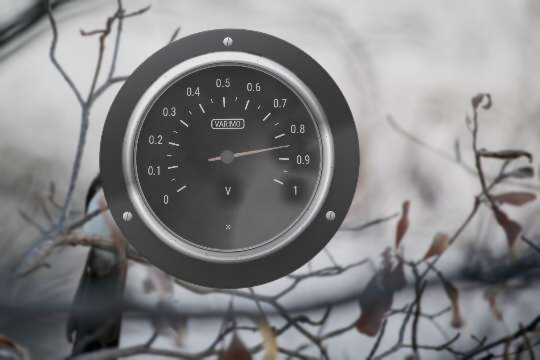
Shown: 0.85 V
